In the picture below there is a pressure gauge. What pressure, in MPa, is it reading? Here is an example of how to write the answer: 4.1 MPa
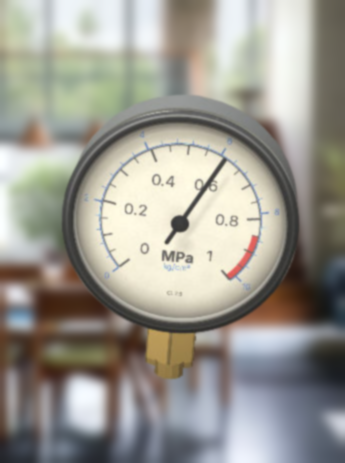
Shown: 0.6 MPa
